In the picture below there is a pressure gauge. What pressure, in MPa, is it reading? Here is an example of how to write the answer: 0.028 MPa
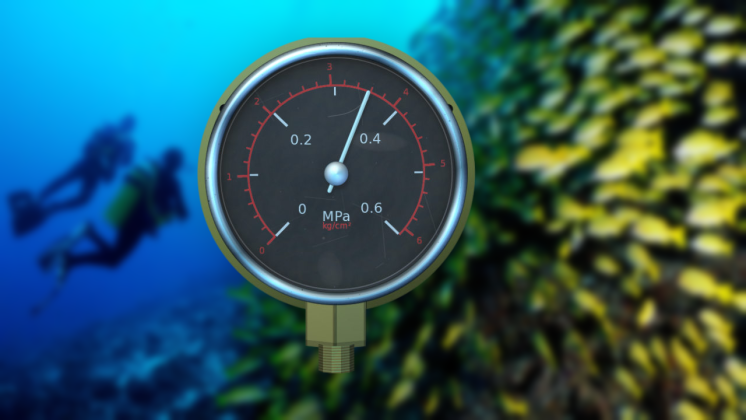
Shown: 0.35 MPa
